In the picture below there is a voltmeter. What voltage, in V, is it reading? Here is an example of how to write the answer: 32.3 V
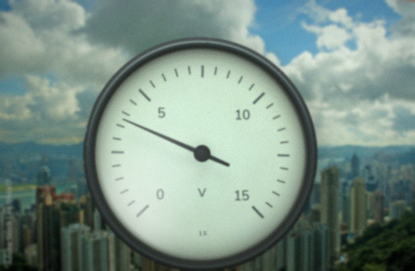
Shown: 3.75 V
